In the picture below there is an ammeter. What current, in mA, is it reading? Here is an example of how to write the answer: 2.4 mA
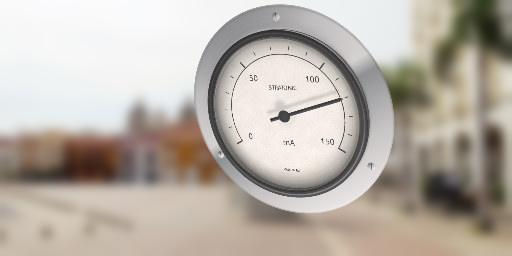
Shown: 120 mA
